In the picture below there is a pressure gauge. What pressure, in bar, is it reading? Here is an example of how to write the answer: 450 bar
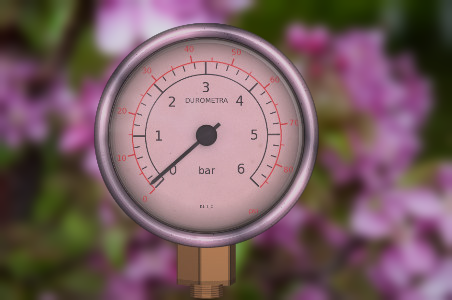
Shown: 0.1 bar
